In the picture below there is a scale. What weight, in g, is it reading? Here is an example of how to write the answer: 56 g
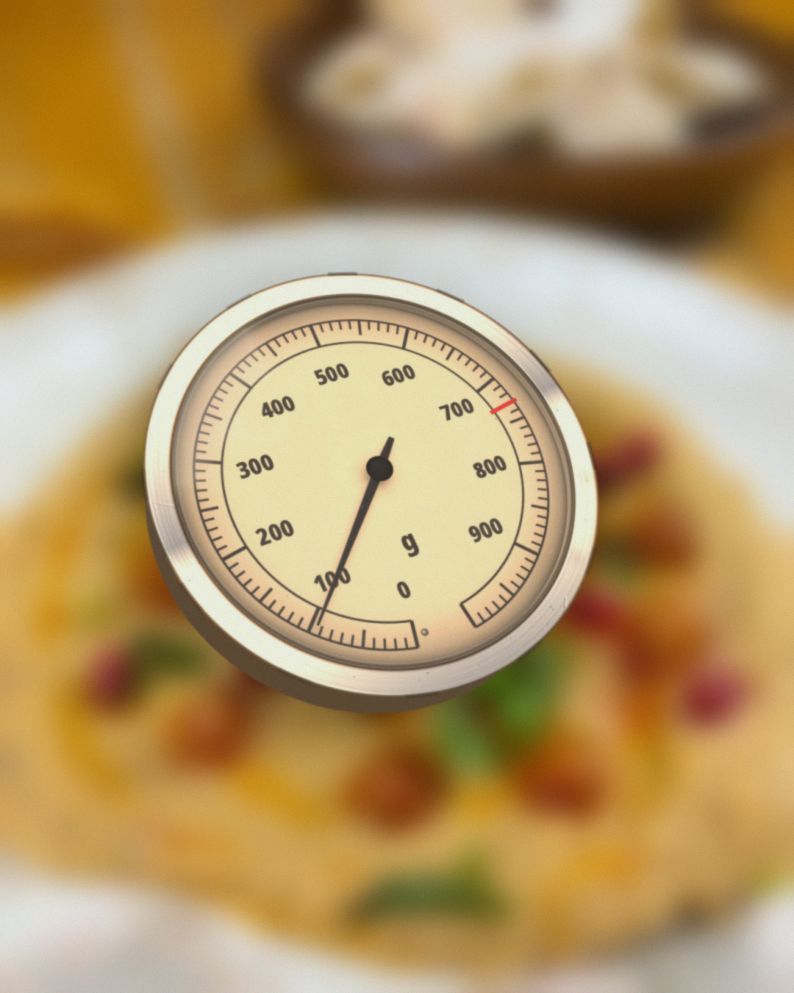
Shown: 95 g
